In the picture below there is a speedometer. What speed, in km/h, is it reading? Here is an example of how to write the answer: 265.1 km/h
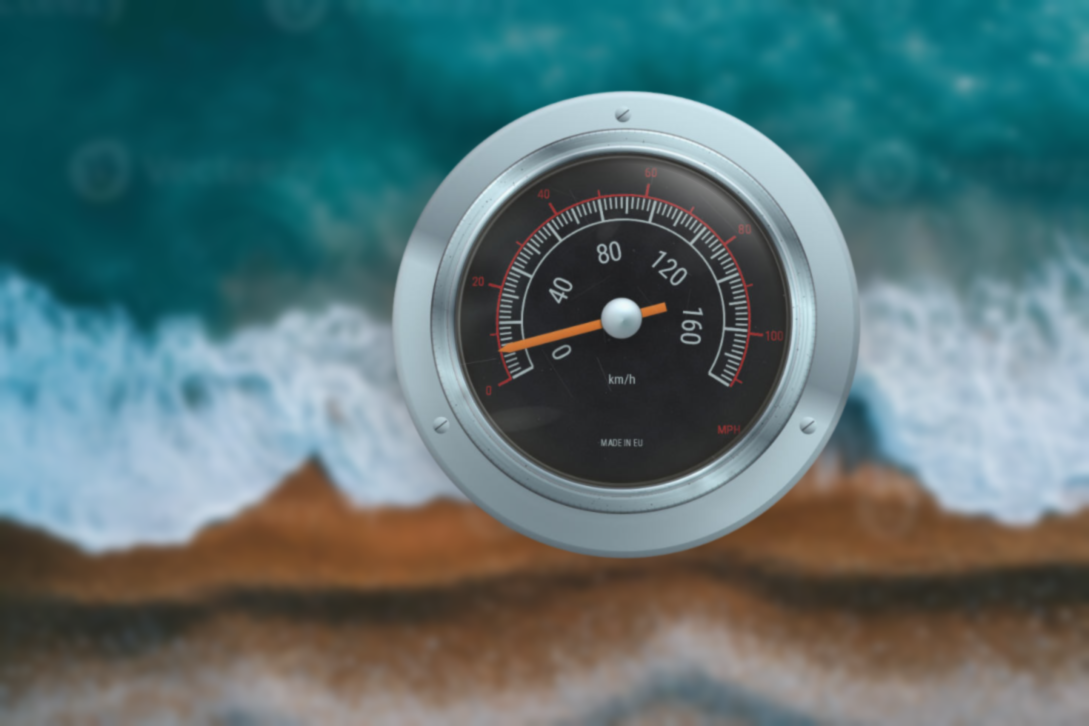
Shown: 10 km/h
